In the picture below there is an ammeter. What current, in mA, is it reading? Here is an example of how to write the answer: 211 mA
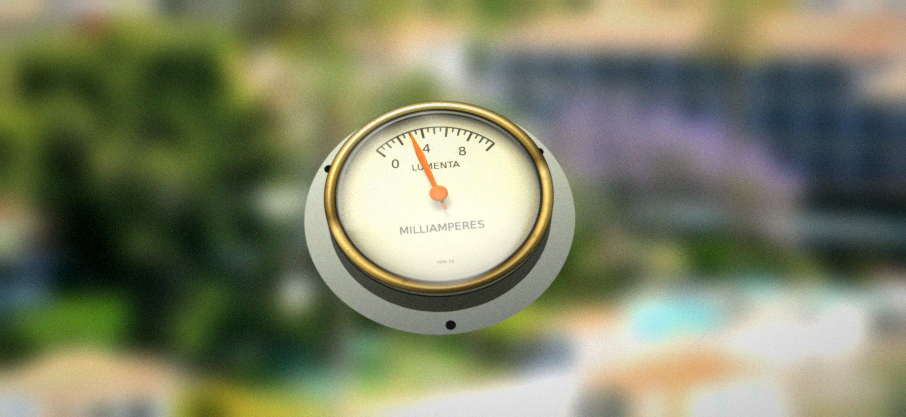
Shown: 3 mA
